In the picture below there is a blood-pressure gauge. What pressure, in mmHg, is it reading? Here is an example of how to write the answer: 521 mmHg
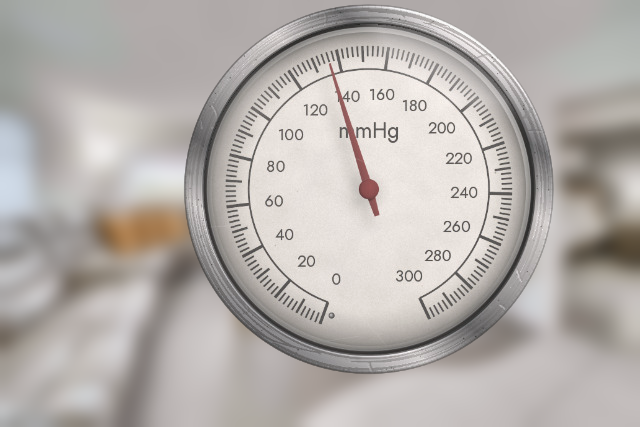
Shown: 136 mmHg
